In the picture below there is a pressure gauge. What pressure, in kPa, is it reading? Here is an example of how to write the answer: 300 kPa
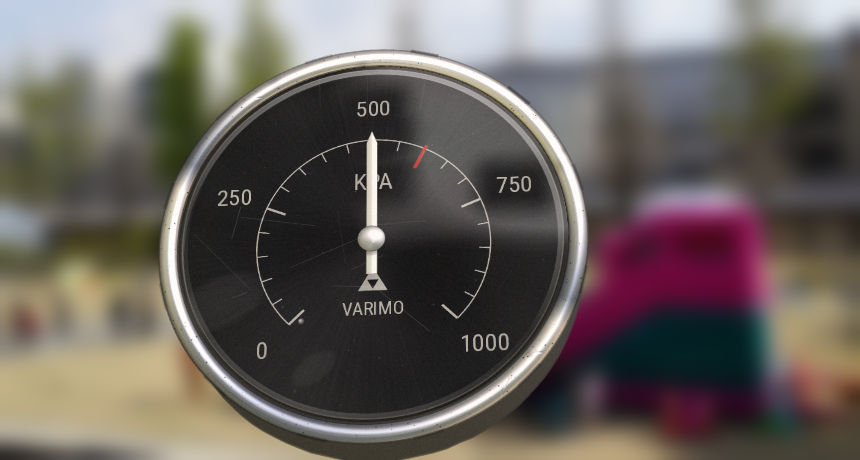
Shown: 500 kPa
